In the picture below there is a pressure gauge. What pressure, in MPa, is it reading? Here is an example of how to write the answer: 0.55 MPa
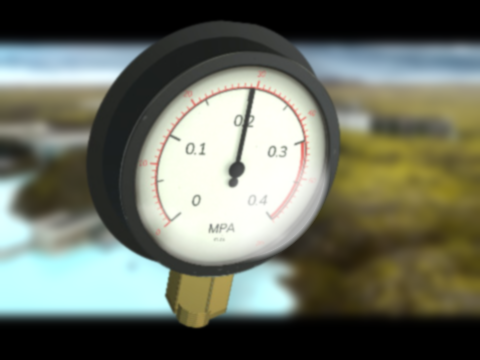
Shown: 0.2 MPa
